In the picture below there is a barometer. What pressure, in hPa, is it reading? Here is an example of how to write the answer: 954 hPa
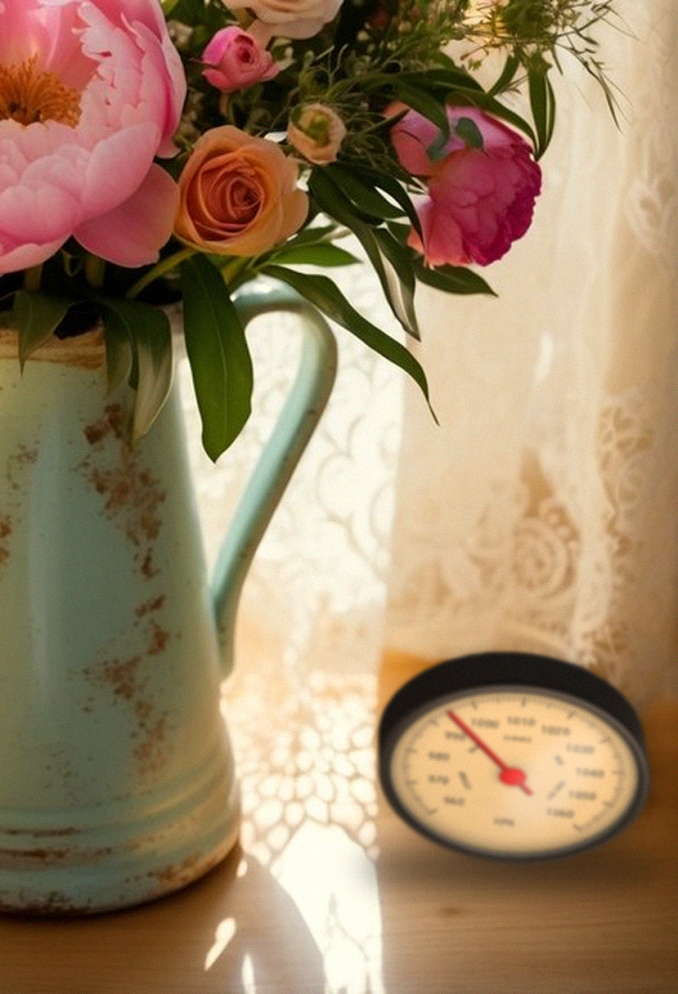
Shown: 995 hPa
